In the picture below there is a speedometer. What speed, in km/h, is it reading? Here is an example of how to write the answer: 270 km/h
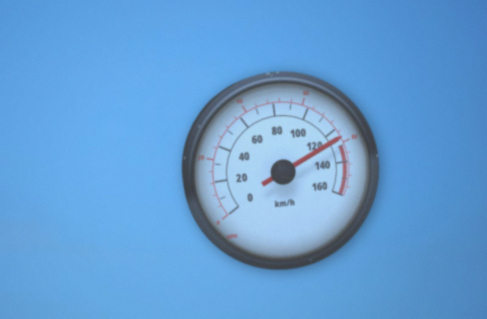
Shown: 125 km/h
